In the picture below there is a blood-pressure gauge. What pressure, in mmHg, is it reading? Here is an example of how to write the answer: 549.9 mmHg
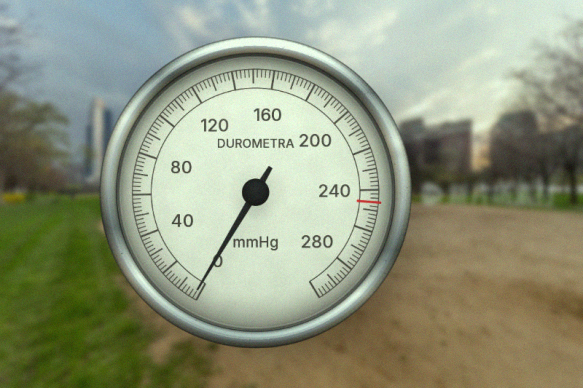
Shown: 2 mmHg
